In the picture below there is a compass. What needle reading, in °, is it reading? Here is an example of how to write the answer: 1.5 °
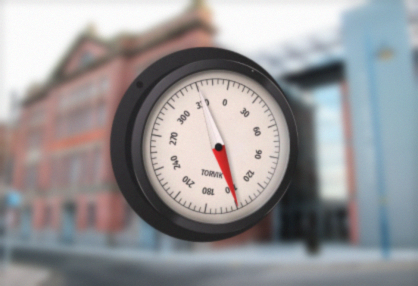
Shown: 150 °
